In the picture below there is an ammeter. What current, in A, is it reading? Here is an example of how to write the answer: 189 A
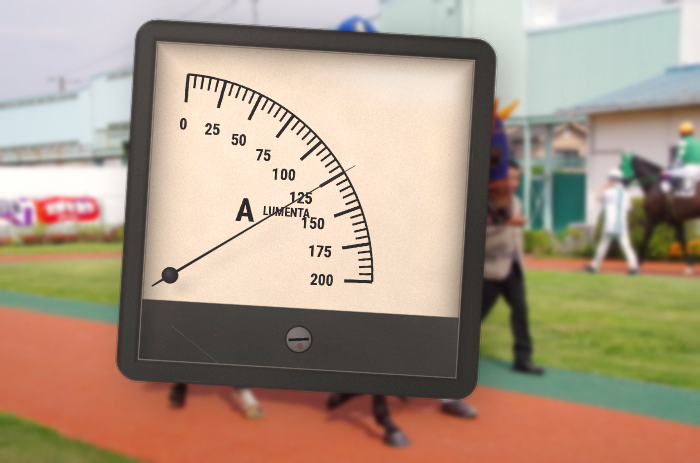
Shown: 125 A
